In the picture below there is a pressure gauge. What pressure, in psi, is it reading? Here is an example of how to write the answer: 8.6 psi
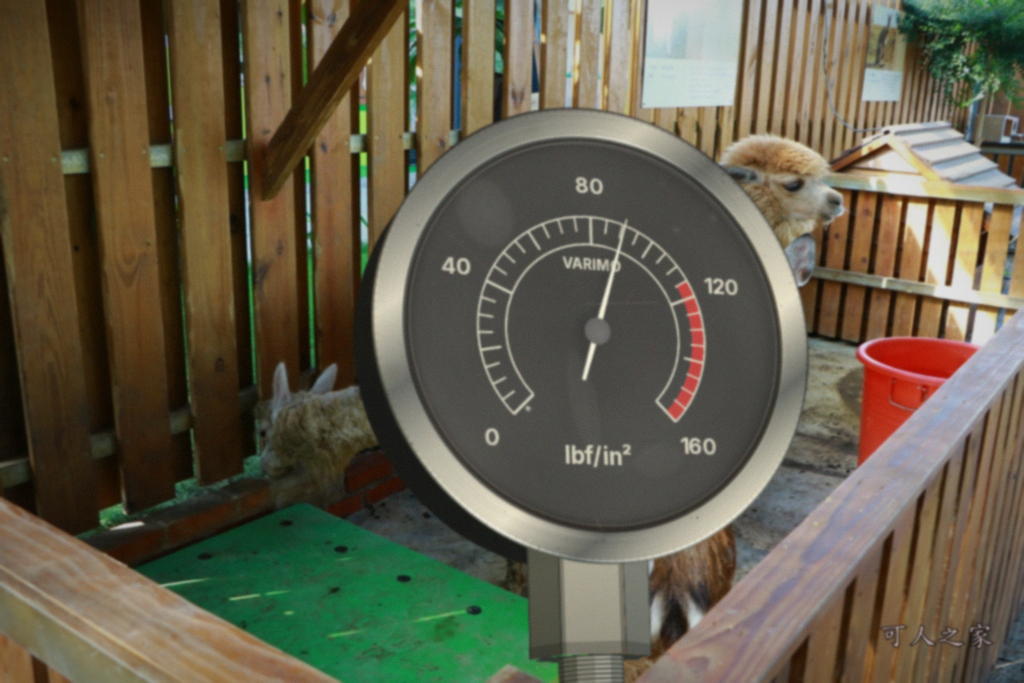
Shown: 90 psi
